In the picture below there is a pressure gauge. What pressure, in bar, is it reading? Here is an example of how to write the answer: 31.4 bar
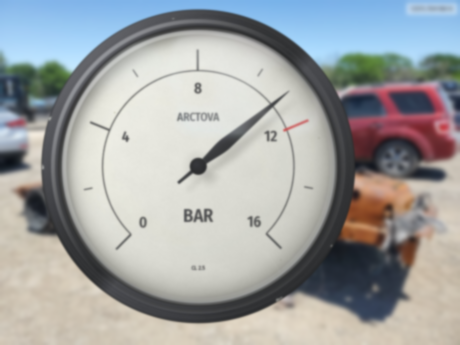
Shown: 11 bar
